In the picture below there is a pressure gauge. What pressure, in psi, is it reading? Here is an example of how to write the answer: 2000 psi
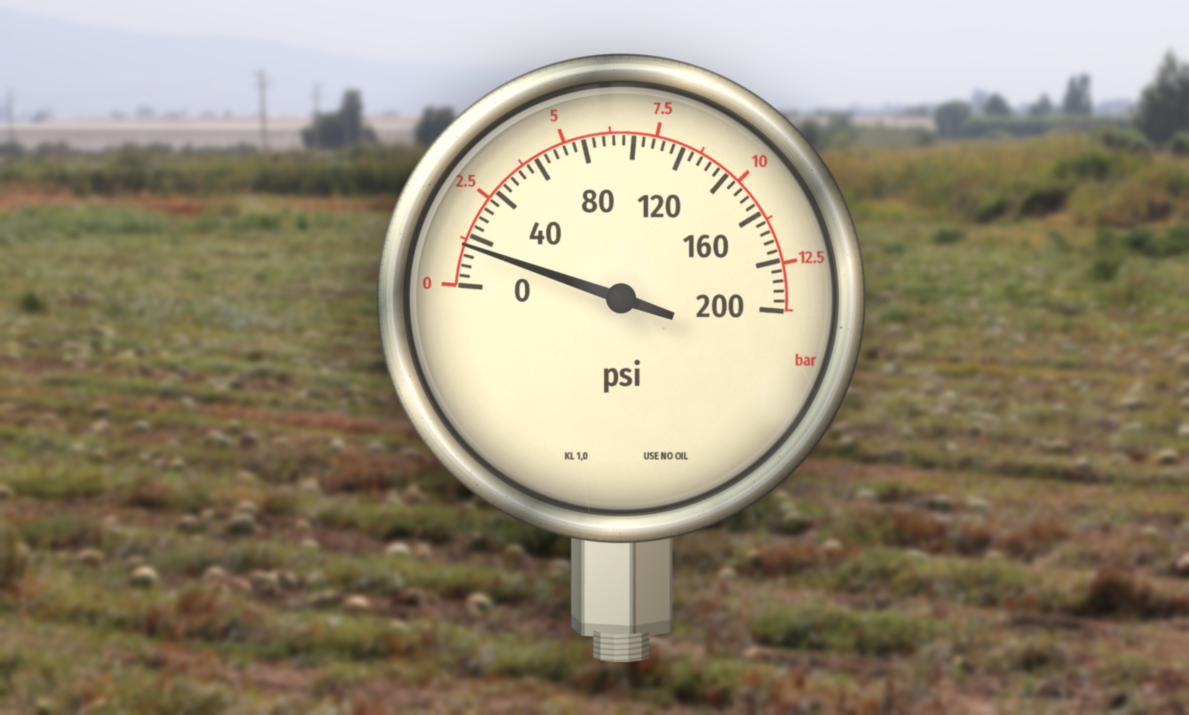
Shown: 16 psi
